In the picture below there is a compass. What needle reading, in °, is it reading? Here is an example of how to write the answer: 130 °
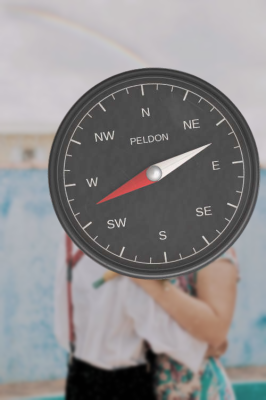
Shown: 250 °
